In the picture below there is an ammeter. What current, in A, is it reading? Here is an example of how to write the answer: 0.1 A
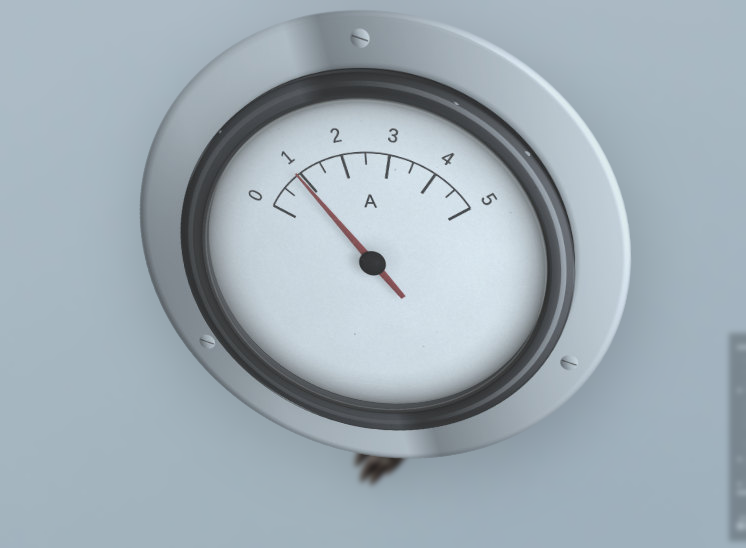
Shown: 1 A
